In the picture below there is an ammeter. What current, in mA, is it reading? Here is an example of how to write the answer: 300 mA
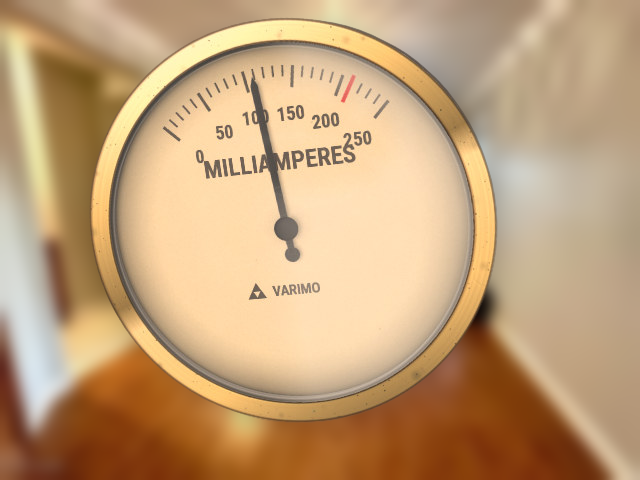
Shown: 110 mA
